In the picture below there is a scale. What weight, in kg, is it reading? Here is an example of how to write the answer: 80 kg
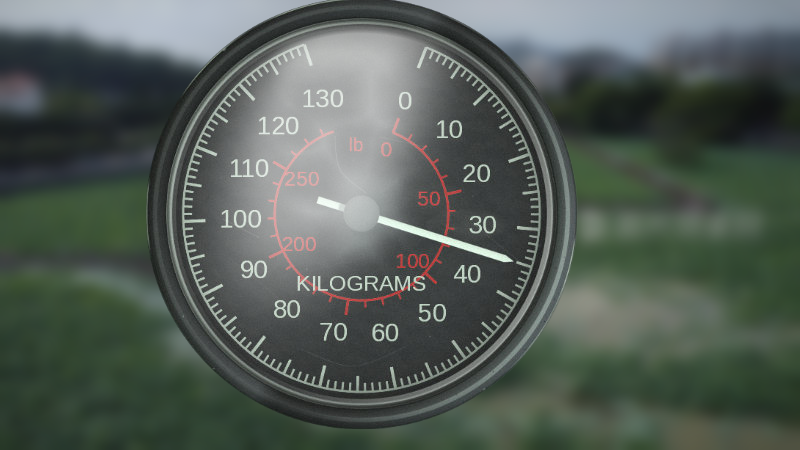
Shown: 35 kg
